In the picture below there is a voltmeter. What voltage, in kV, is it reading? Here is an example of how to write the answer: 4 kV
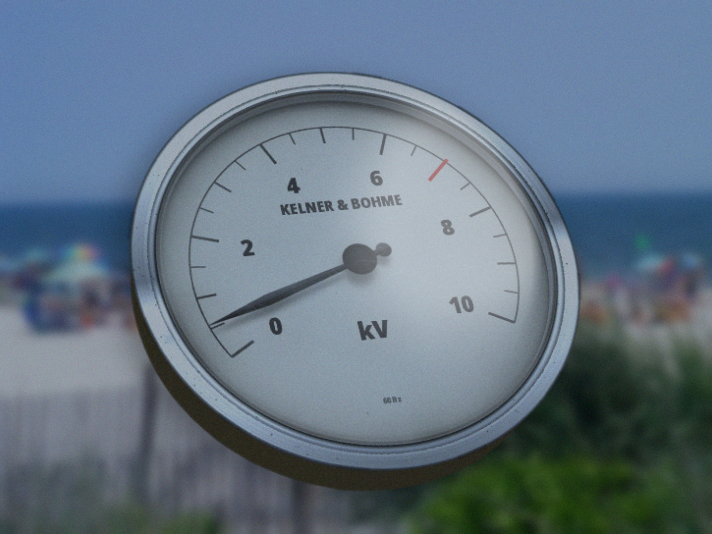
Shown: 0.5 kV
